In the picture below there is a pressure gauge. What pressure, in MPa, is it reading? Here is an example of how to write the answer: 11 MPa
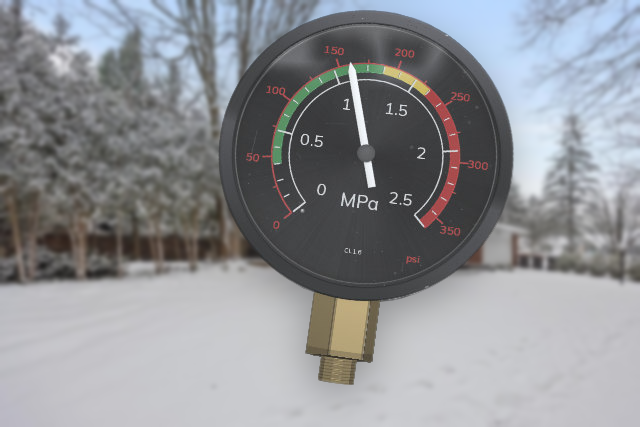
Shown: 1.1 MPa
